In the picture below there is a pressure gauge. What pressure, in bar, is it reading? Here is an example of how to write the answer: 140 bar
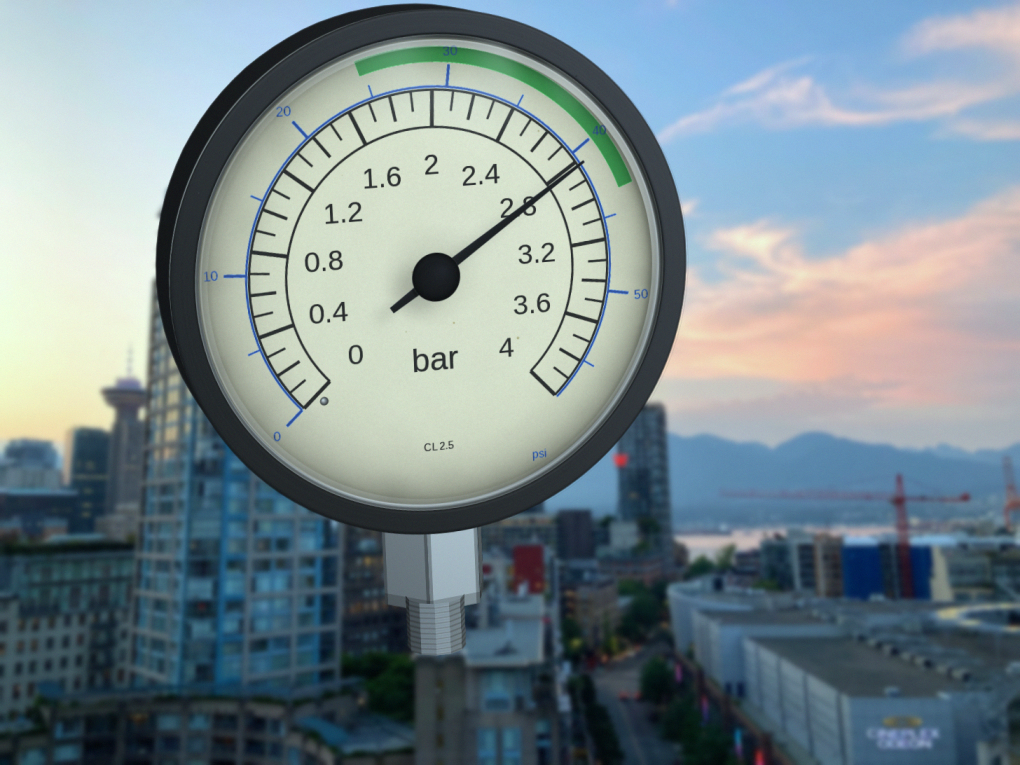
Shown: 2.8 bar
